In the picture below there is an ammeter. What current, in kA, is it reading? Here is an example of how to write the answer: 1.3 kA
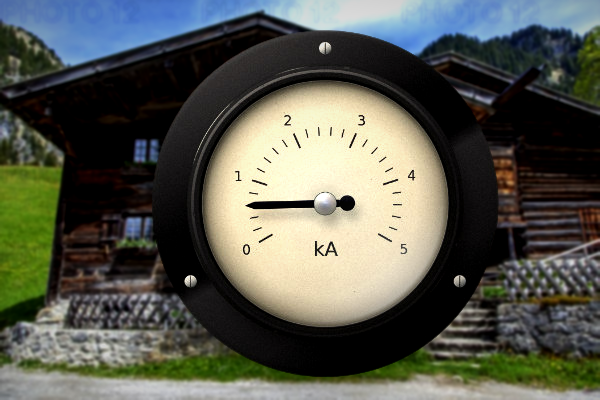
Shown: 0.6 kA
